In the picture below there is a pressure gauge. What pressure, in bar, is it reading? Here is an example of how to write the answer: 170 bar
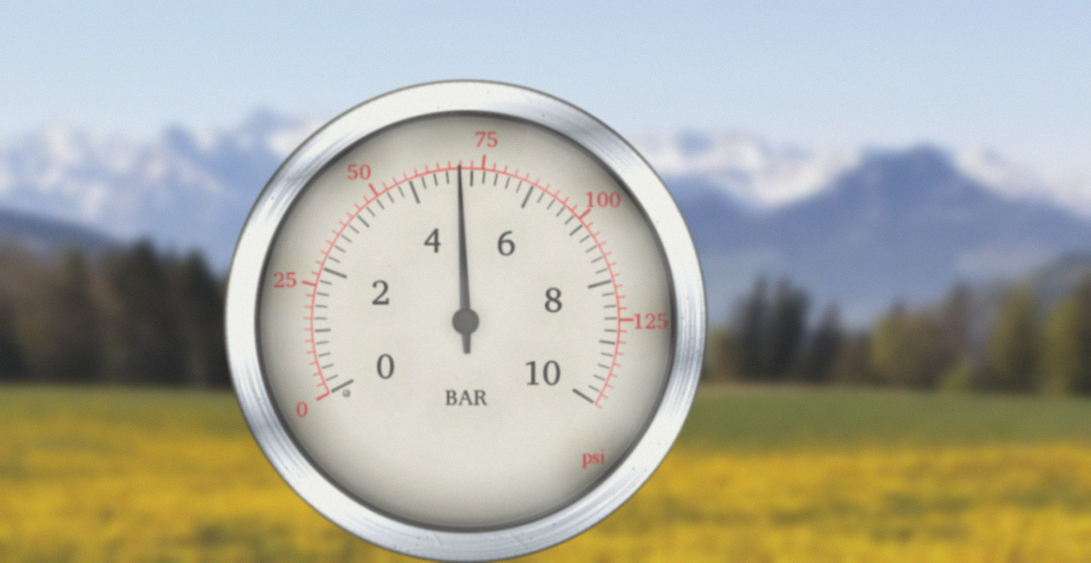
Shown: 4.8 bar
